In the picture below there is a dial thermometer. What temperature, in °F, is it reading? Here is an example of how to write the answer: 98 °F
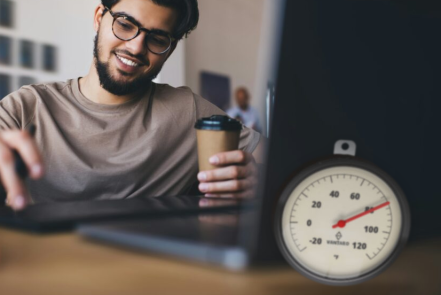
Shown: 80 °F
